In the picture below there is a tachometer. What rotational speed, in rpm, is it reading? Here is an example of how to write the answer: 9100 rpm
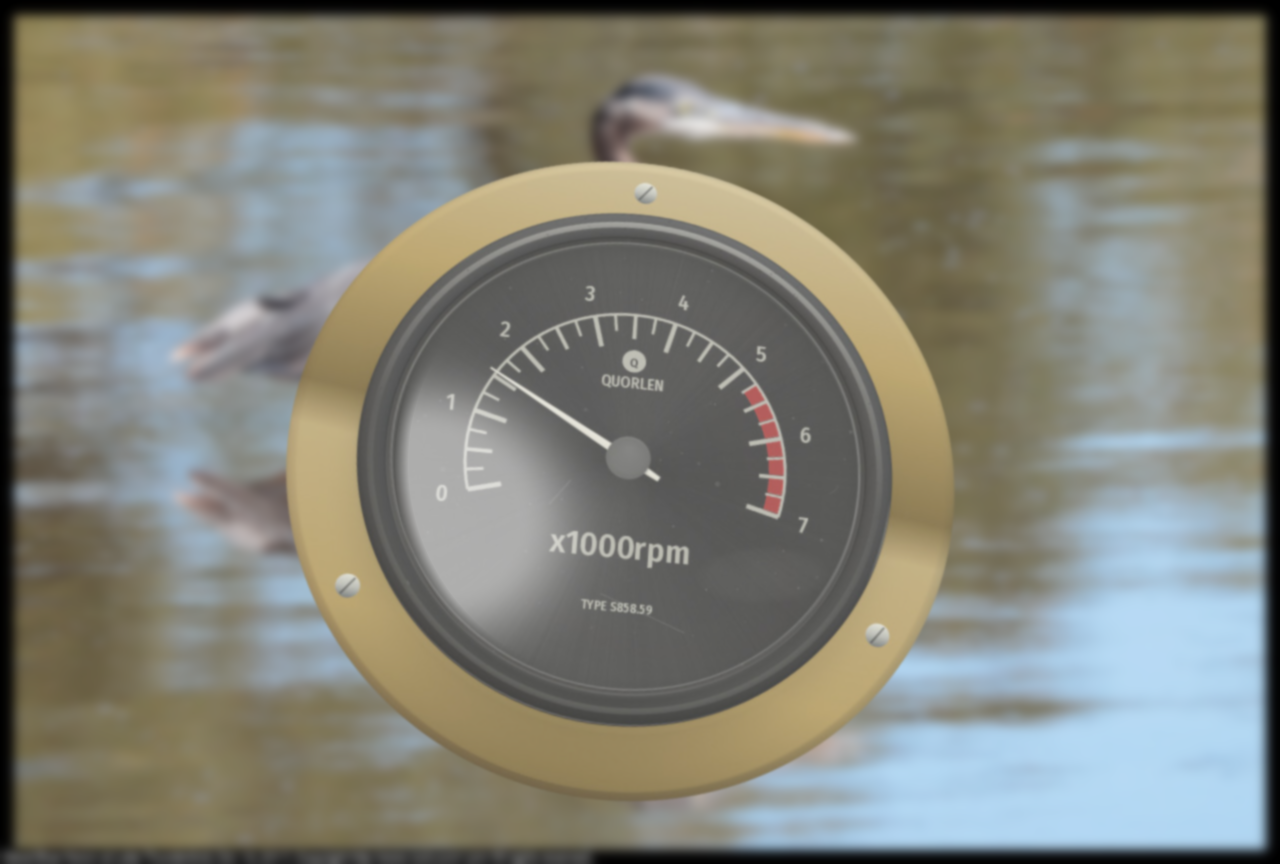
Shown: 1500 rpm
